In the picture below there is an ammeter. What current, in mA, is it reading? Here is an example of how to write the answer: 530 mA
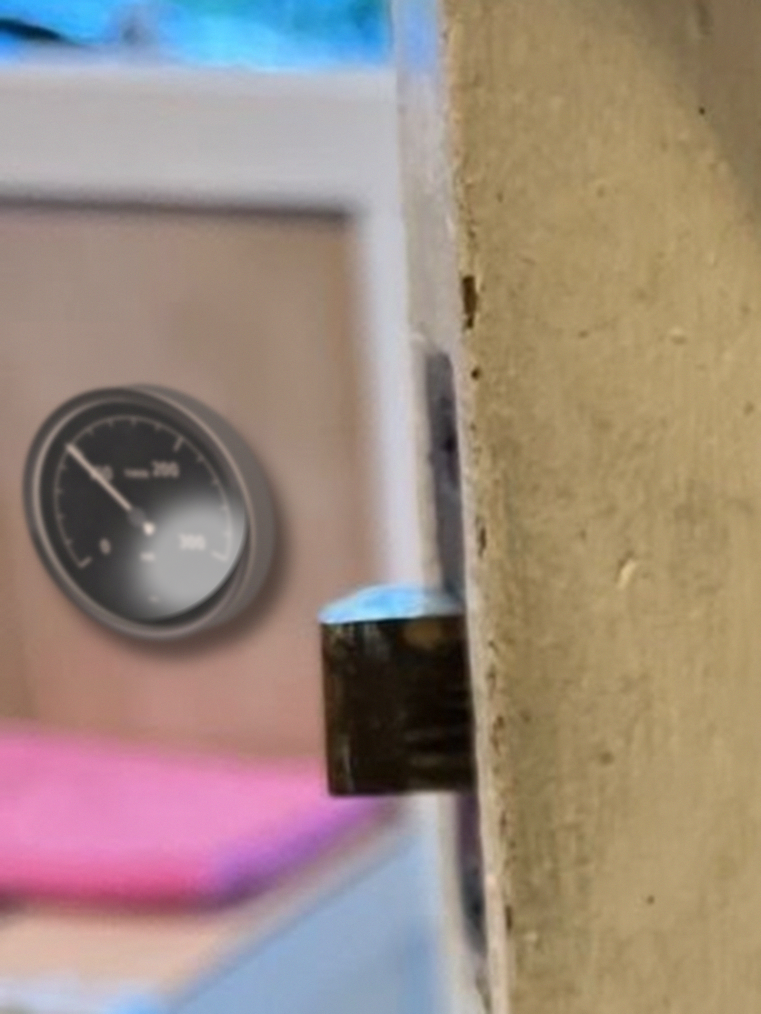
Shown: 100 mA
